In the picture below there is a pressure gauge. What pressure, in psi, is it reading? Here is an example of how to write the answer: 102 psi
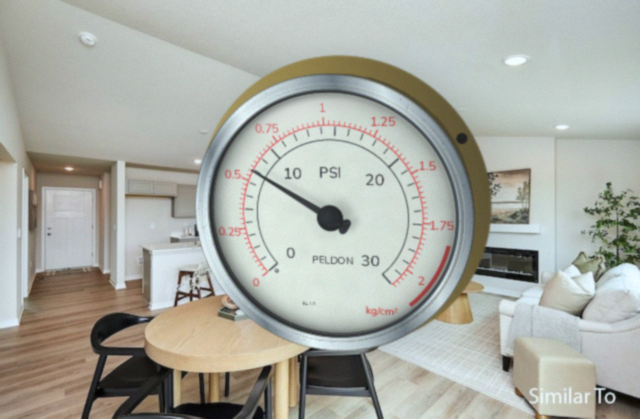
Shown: 8 psi
